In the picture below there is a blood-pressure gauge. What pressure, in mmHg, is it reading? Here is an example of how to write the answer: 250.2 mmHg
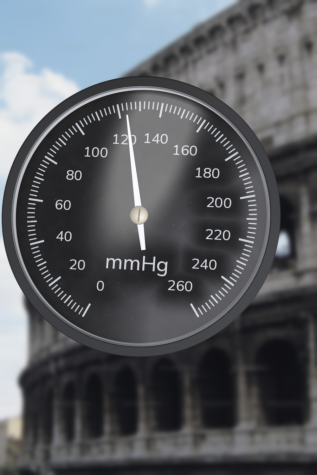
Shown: 124 mmHg
